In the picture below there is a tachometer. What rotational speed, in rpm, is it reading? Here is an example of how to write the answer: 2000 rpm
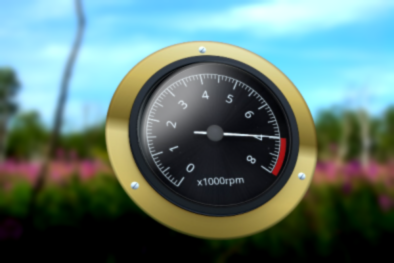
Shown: 7000 rpm
